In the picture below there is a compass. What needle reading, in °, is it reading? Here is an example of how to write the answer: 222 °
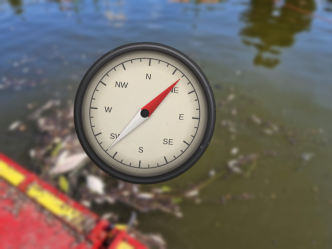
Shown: 40 °
